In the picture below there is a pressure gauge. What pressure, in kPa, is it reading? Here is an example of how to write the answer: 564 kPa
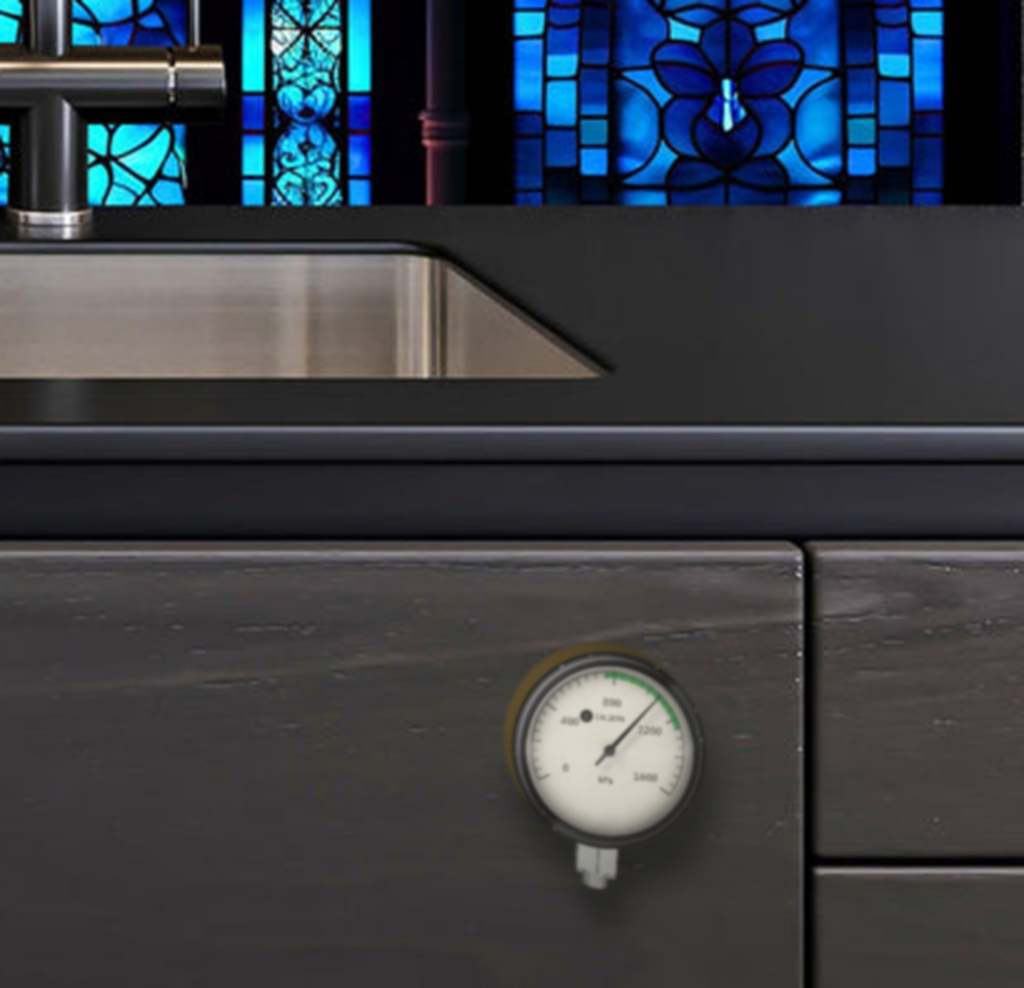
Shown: 1050 kPa
